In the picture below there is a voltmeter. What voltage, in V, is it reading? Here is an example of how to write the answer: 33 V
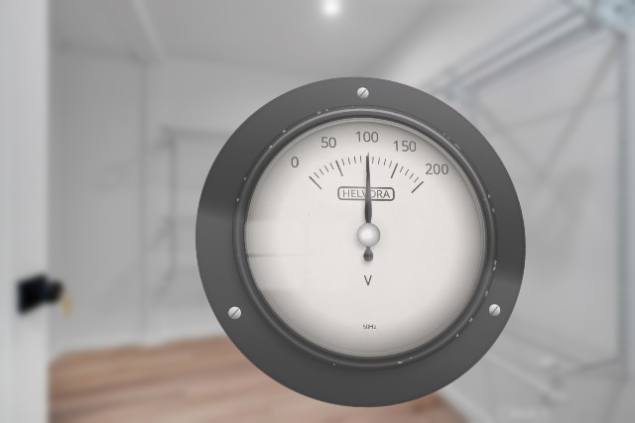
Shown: 100 V
